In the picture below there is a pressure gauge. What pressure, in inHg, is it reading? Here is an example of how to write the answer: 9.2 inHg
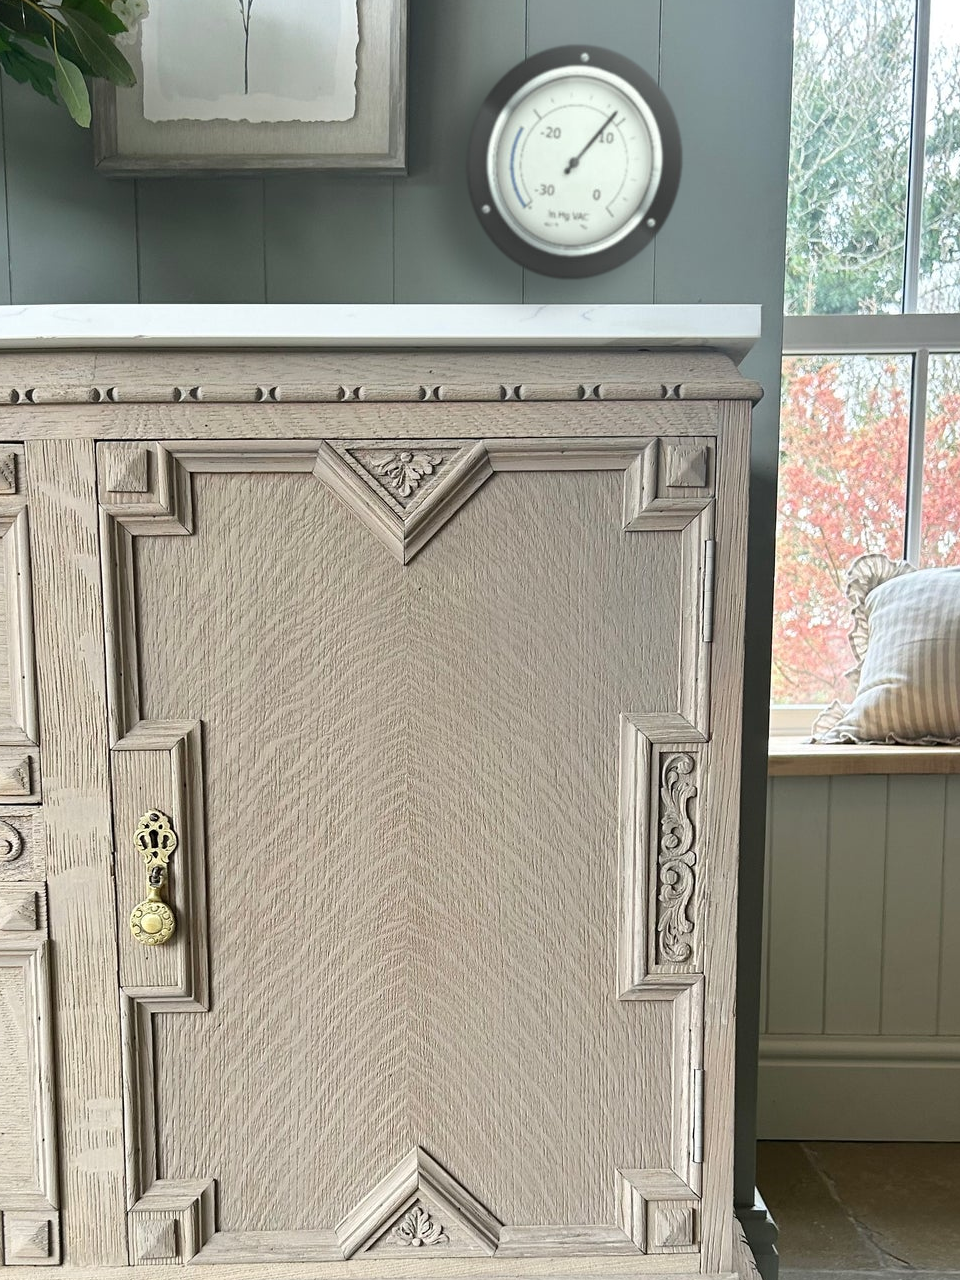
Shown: -11 inHg
